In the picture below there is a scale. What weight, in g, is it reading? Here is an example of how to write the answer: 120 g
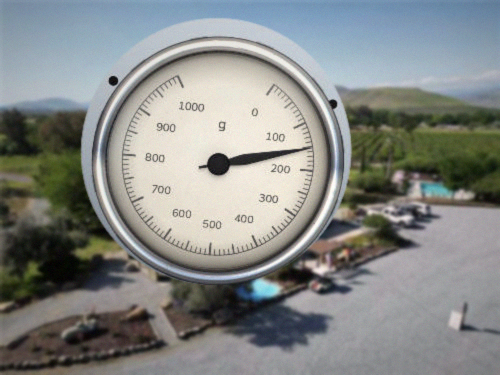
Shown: 150 g
